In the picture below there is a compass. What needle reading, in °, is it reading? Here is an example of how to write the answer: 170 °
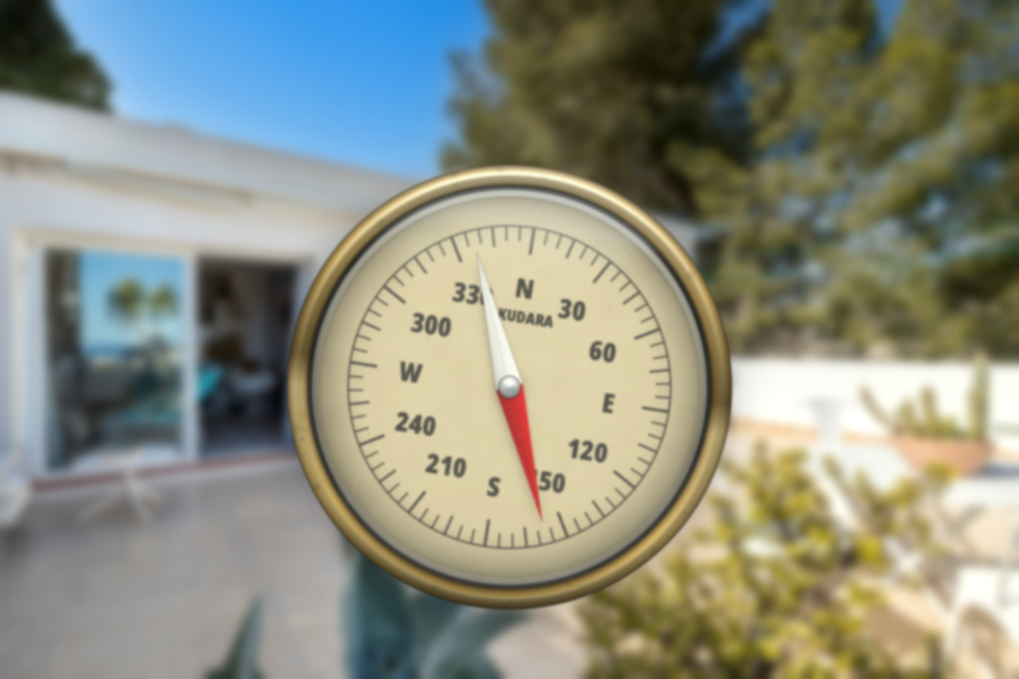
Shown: 157.5 °
